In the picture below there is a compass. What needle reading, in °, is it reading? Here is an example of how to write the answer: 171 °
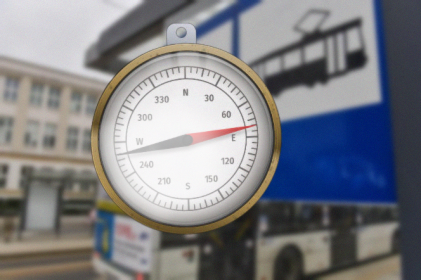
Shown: 80 °
